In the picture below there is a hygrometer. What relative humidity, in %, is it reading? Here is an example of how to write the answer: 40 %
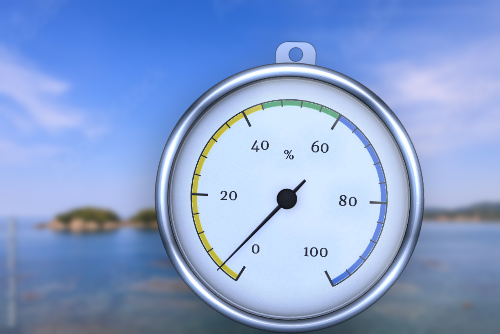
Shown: 4 %
